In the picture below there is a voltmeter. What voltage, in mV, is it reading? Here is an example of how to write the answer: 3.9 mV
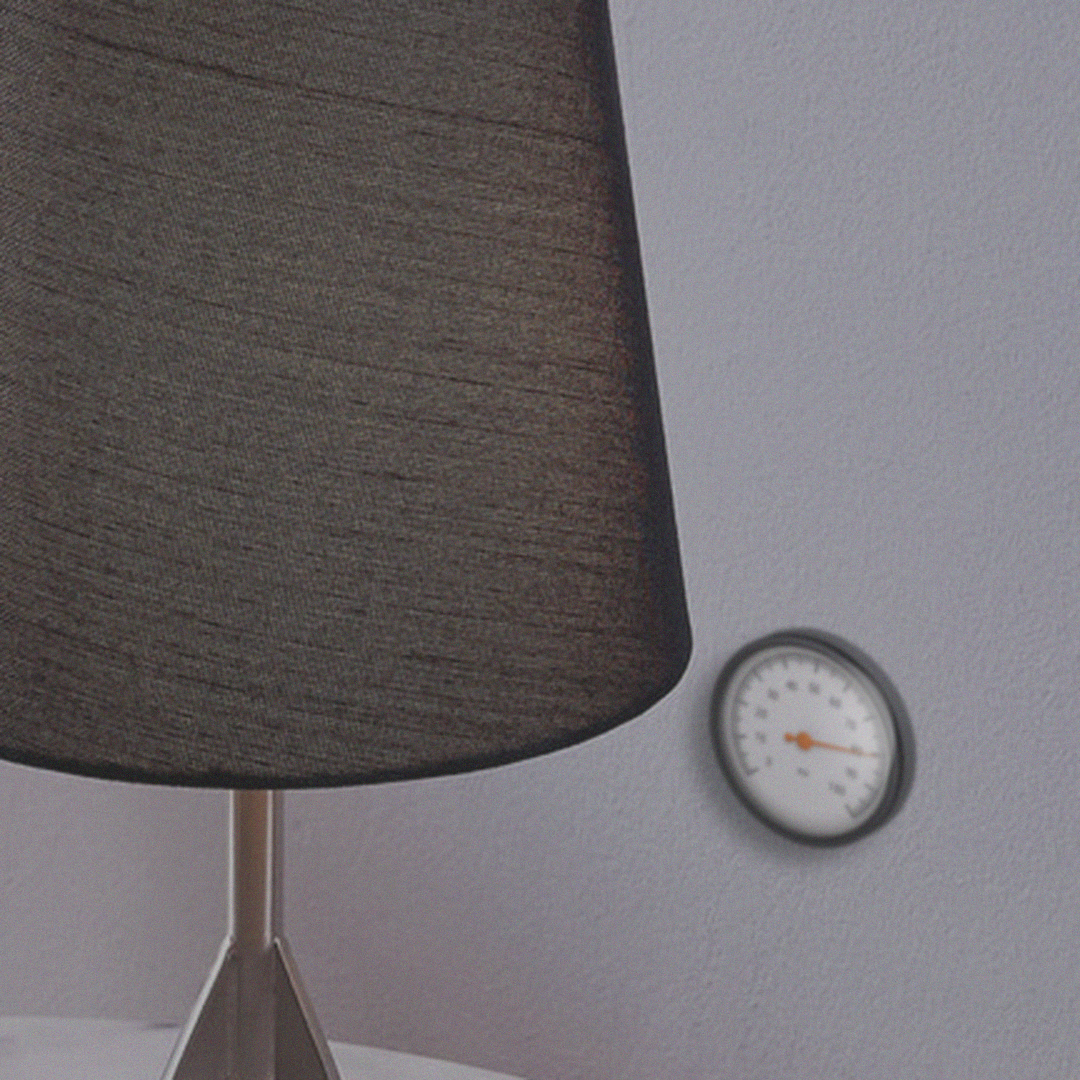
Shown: 80 mV
